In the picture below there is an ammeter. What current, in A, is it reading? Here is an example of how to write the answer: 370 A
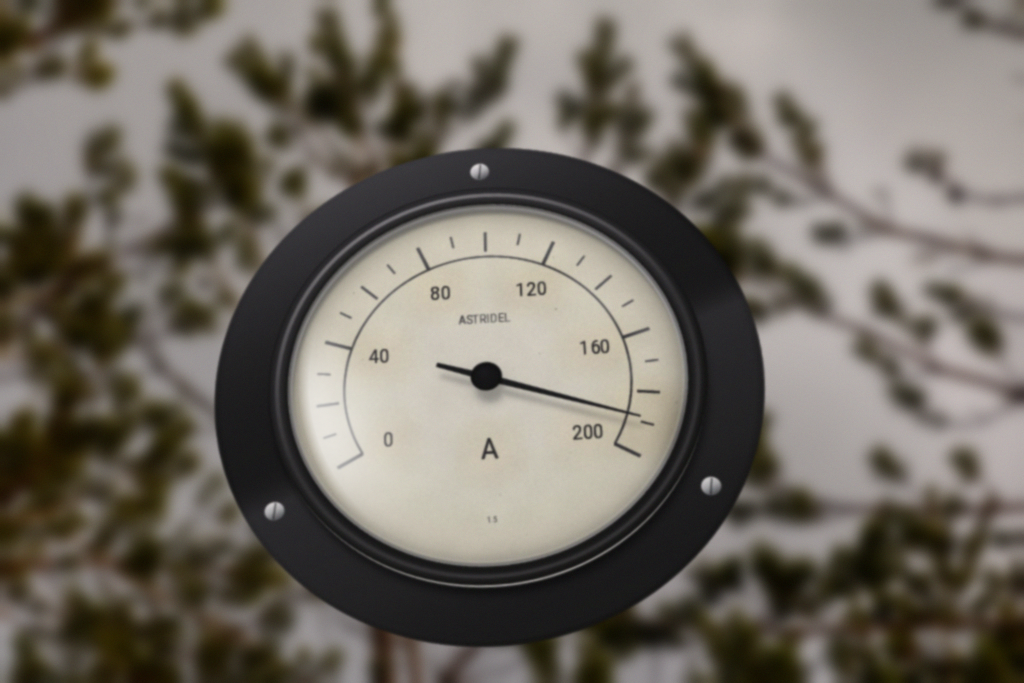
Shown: 190 A
